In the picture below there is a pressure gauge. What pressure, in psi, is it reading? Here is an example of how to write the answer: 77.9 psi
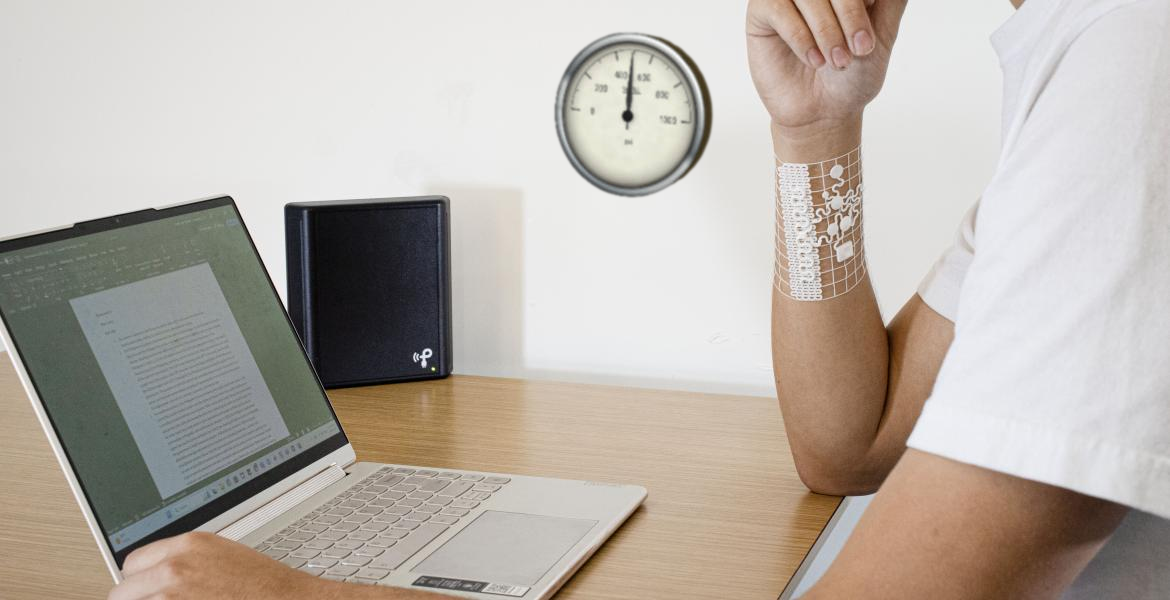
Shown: 500 psi
